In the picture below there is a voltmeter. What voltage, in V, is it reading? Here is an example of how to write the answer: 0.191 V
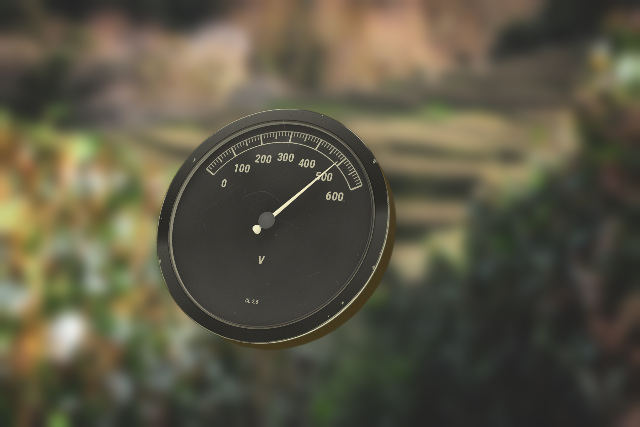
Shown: 500 V
